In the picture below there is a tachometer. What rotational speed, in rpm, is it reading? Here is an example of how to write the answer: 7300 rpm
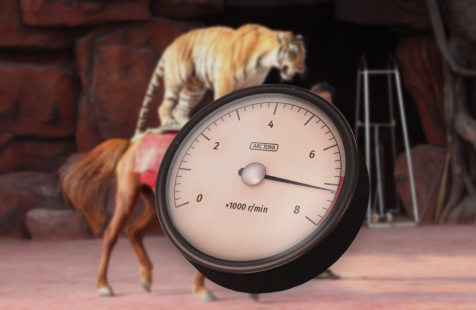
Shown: 7200 rpm
